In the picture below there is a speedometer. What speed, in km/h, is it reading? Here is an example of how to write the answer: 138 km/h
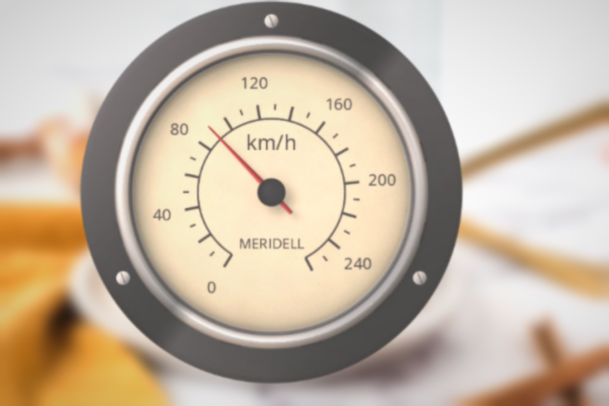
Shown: 90 km/h
